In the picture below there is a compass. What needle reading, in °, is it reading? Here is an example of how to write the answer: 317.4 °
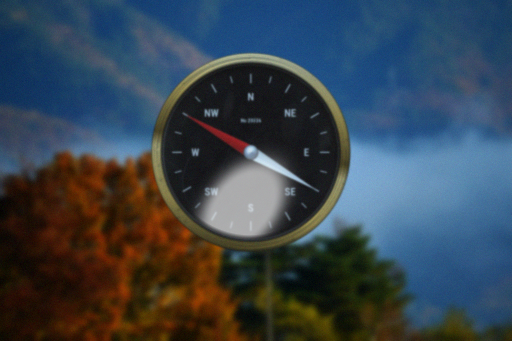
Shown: 300 °
